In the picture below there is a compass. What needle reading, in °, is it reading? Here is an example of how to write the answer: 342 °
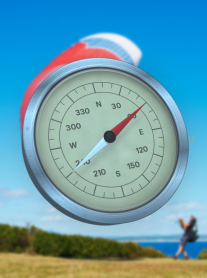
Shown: 60 °
